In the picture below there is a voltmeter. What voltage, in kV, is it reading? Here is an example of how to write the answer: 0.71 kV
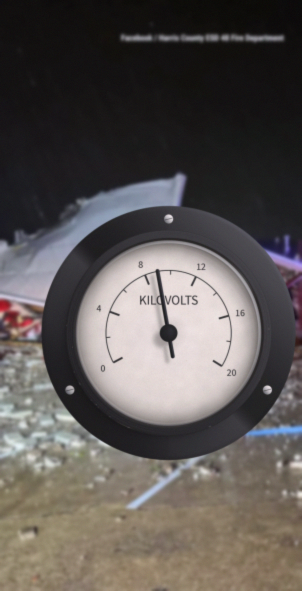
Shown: 9 kV
